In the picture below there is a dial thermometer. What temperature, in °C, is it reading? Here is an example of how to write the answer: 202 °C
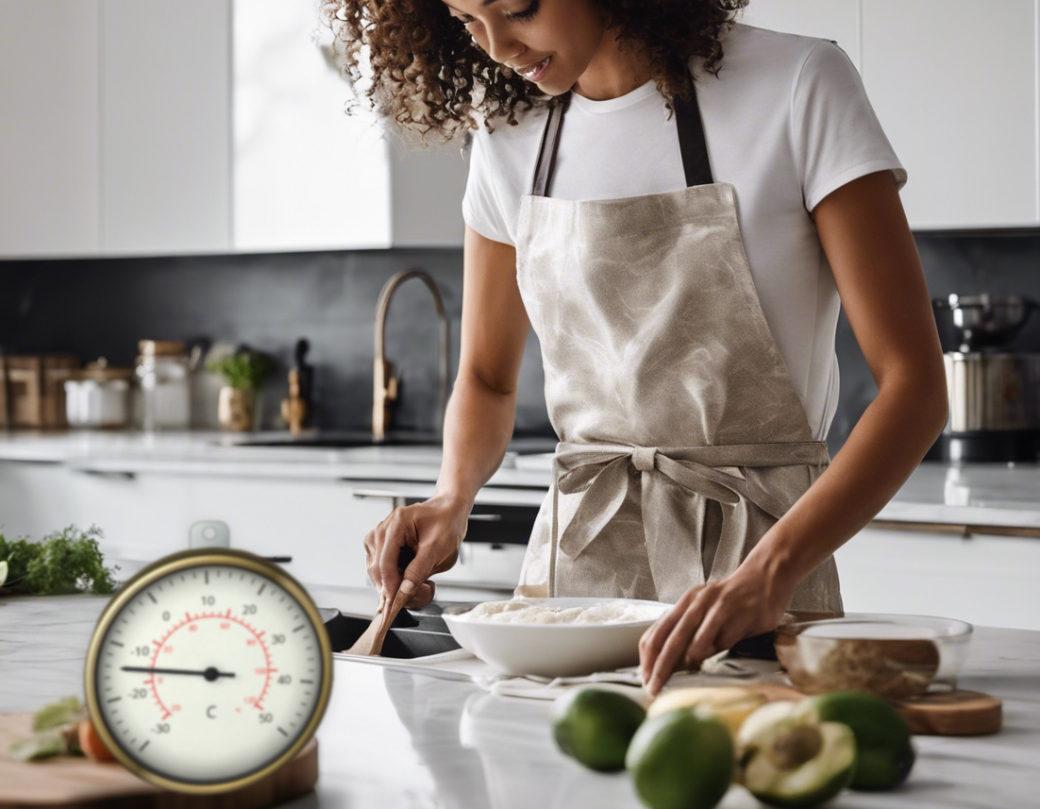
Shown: -14 °C
